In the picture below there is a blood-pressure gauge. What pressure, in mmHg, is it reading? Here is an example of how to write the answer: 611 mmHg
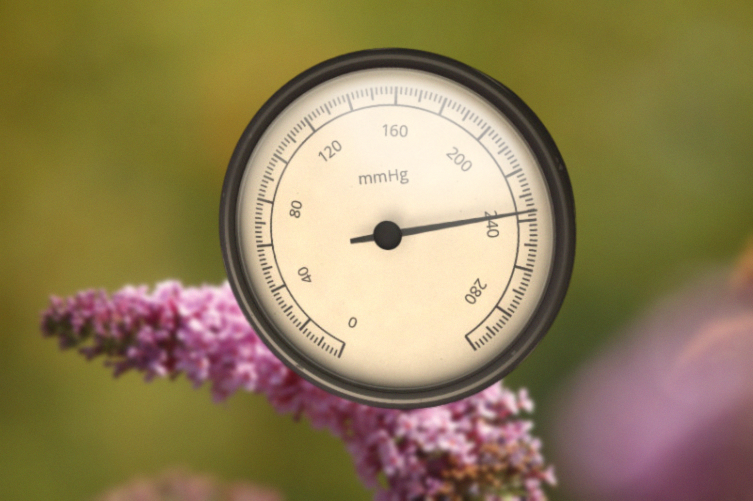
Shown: 236 mmHg
